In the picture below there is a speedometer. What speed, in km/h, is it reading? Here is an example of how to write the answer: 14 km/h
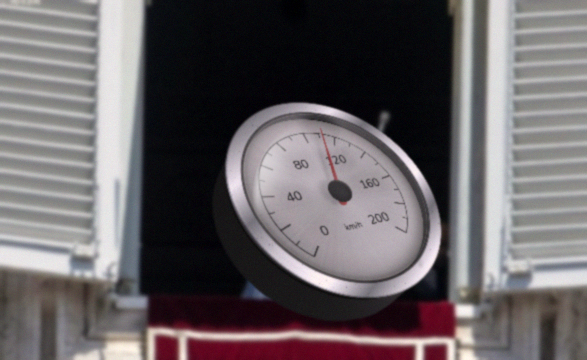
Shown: 110 km/h
